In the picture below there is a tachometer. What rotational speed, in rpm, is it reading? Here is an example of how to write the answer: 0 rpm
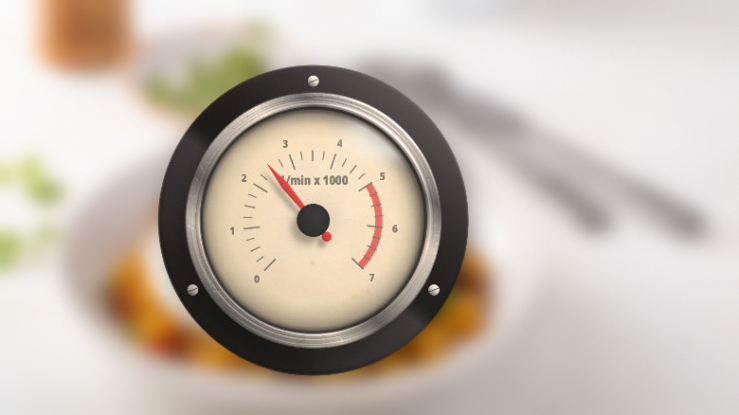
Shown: 2500 rpm
